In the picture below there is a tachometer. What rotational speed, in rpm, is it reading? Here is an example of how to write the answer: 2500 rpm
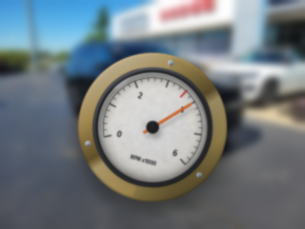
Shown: 4000 rpm
